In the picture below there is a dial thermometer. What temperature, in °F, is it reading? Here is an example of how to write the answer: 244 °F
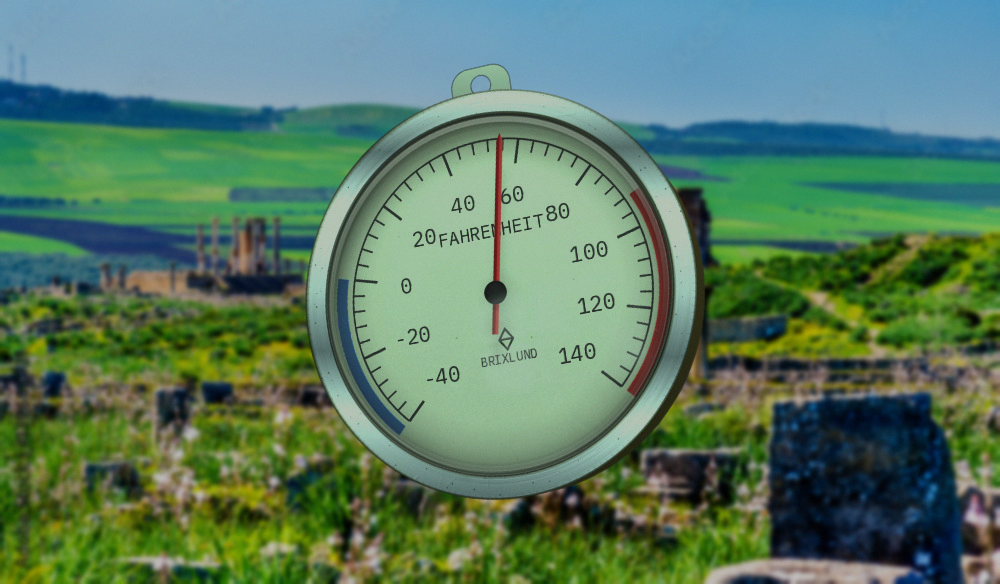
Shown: 56 °F
